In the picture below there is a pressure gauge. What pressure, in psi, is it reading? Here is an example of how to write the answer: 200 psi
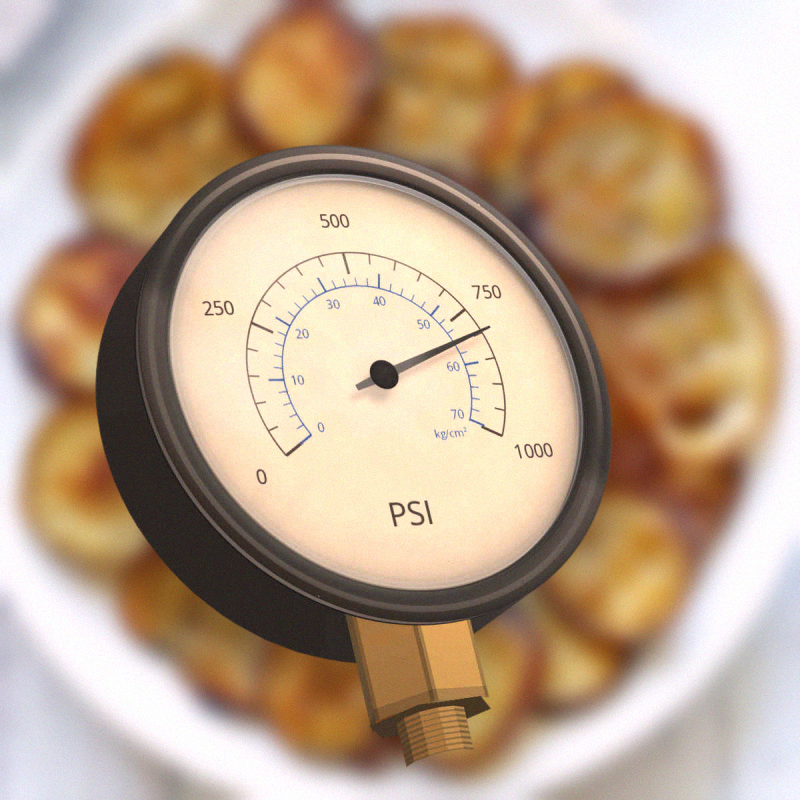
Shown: 800 psi
